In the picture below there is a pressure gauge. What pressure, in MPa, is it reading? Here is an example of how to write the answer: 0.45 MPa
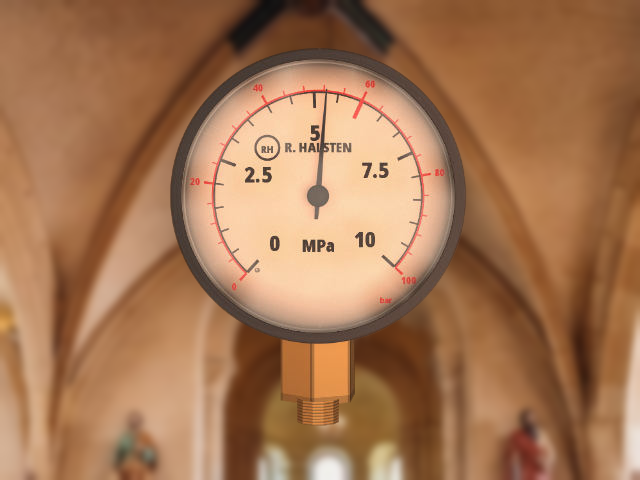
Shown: 5.25 MPa
